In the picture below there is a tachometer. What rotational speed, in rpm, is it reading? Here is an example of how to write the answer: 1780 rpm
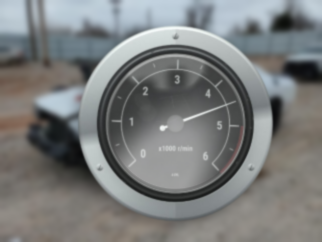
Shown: 4500 rpm
